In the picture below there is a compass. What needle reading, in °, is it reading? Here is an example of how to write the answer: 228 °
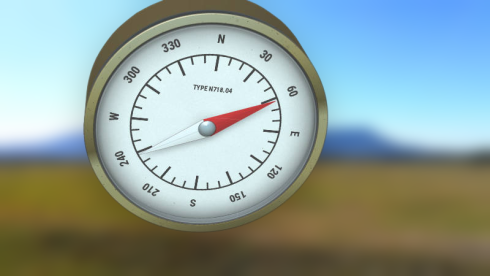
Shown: 60 °
